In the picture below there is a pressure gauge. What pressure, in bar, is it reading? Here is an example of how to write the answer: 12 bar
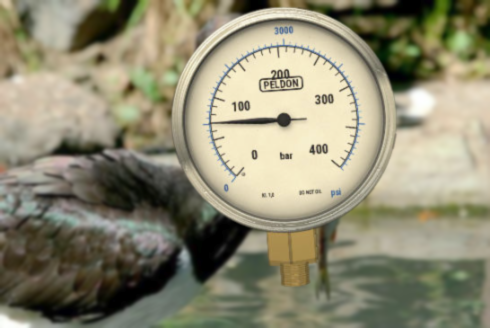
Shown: 70 bar
